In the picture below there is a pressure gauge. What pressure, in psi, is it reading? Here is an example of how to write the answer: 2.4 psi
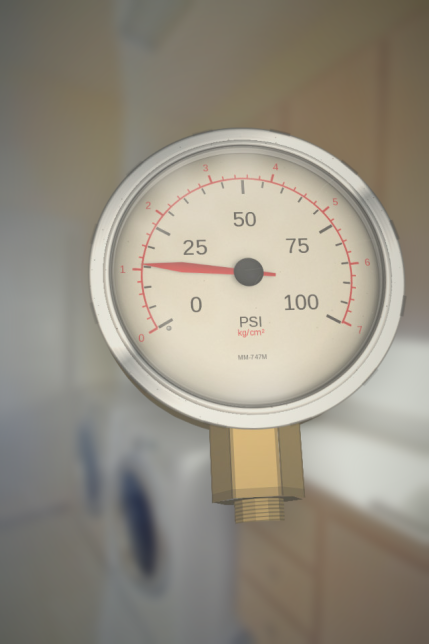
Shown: 15 psi
